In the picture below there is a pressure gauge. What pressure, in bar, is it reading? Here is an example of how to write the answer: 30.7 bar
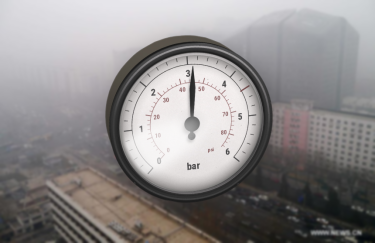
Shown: 3.1 bar
